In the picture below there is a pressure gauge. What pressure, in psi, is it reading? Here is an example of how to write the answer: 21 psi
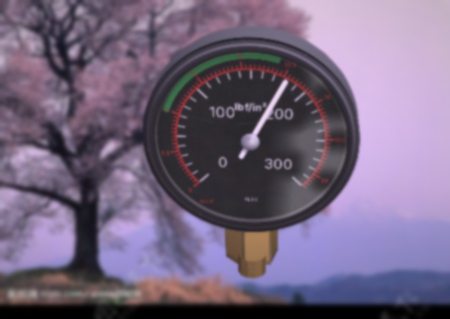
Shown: 180 psi
